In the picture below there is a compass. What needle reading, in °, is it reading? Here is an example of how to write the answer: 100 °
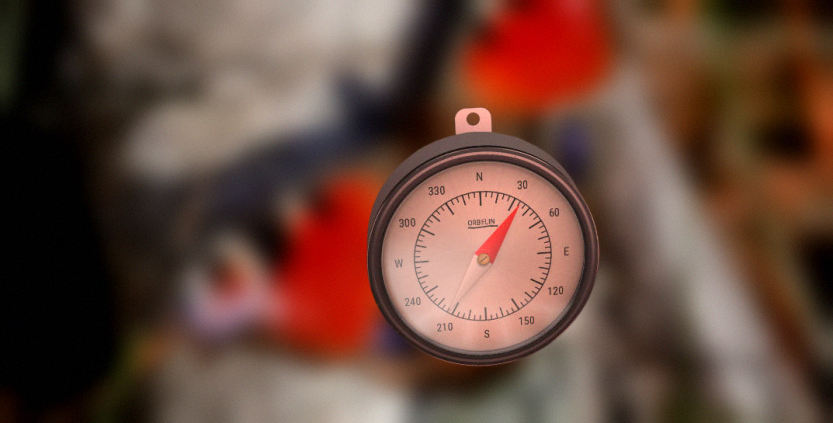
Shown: 35 °
